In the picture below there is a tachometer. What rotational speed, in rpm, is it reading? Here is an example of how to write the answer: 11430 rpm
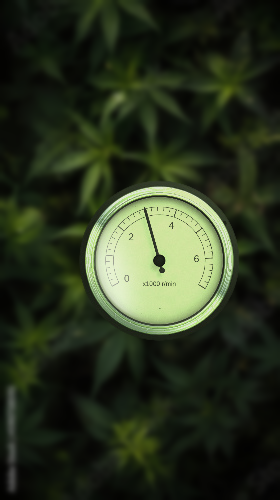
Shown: 3000 rpm
